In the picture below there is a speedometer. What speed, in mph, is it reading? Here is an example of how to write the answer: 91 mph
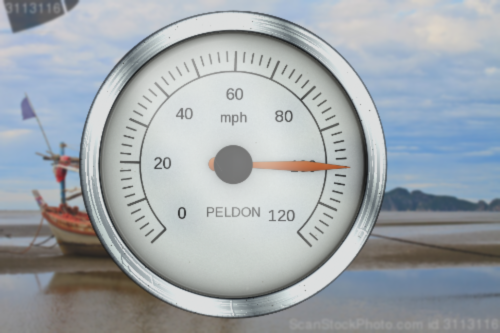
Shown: 100 mph
